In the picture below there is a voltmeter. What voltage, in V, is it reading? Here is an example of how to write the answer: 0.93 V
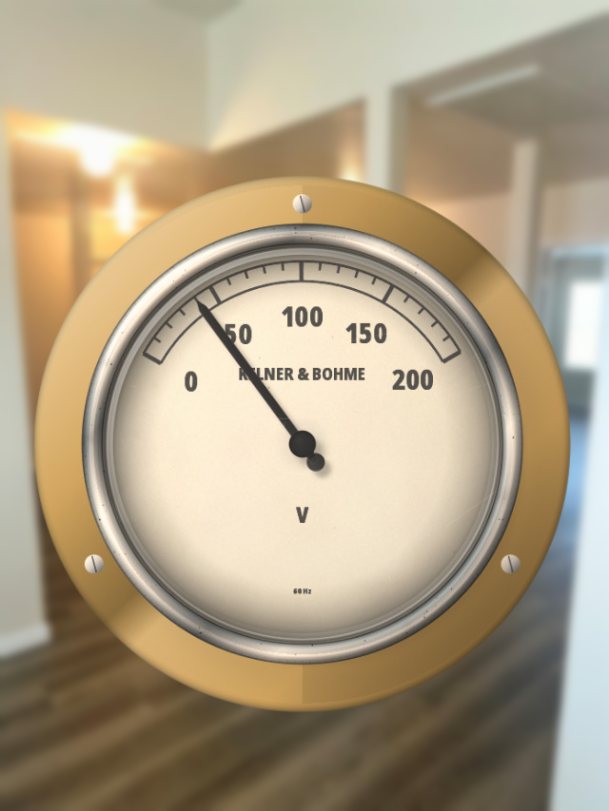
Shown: 40 V
